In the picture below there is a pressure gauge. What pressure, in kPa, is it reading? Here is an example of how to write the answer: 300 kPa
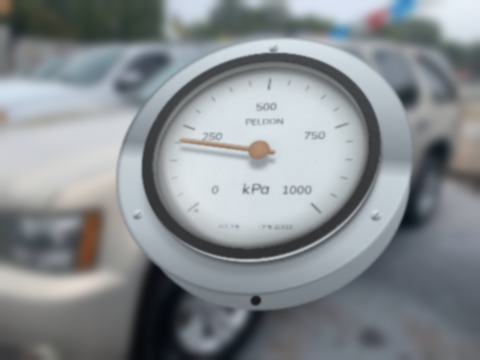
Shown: 200 kPa
